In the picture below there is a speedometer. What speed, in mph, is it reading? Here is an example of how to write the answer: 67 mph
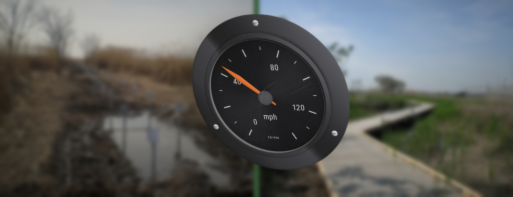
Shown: 45 mph
